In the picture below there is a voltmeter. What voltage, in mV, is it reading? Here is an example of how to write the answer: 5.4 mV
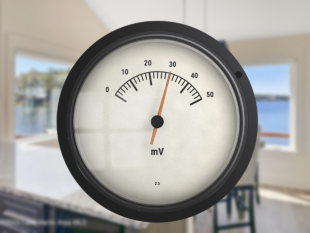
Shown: 30 mV
